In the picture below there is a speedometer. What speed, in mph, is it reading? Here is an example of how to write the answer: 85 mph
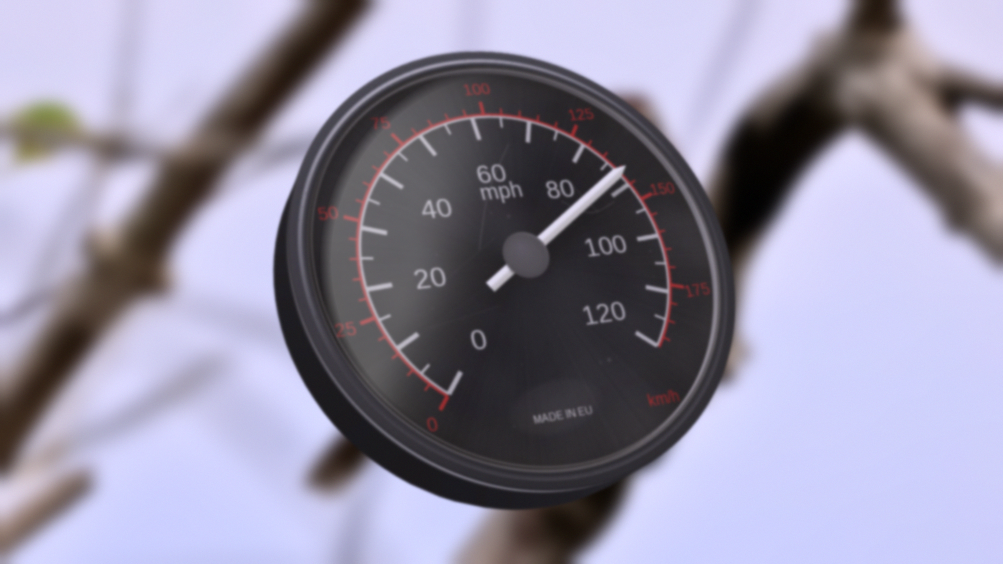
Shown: 87.5 mph
